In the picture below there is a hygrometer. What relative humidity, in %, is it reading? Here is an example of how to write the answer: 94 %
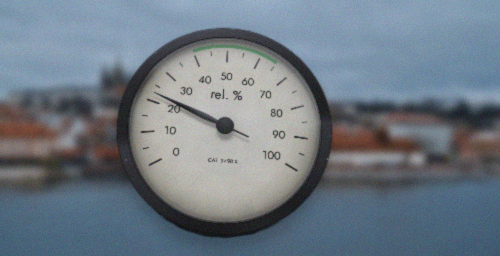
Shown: 22.5 %
